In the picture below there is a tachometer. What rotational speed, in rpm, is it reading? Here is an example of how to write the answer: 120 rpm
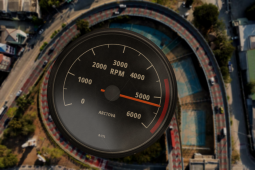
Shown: 5250 rpm
